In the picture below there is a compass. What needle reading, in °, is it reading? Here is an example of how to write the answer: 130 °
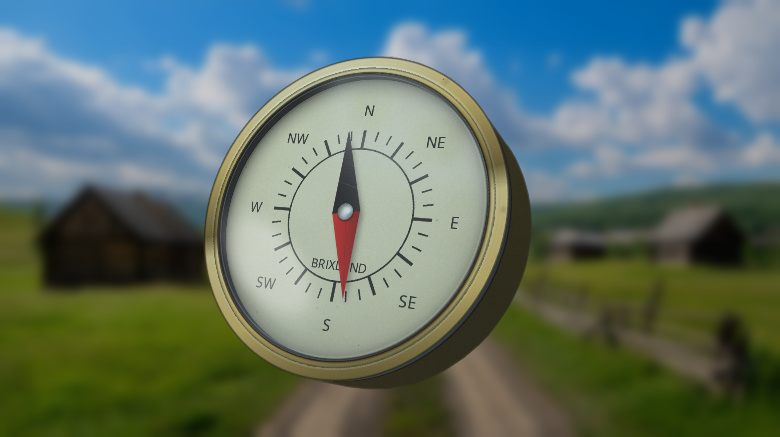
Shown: 170 °
